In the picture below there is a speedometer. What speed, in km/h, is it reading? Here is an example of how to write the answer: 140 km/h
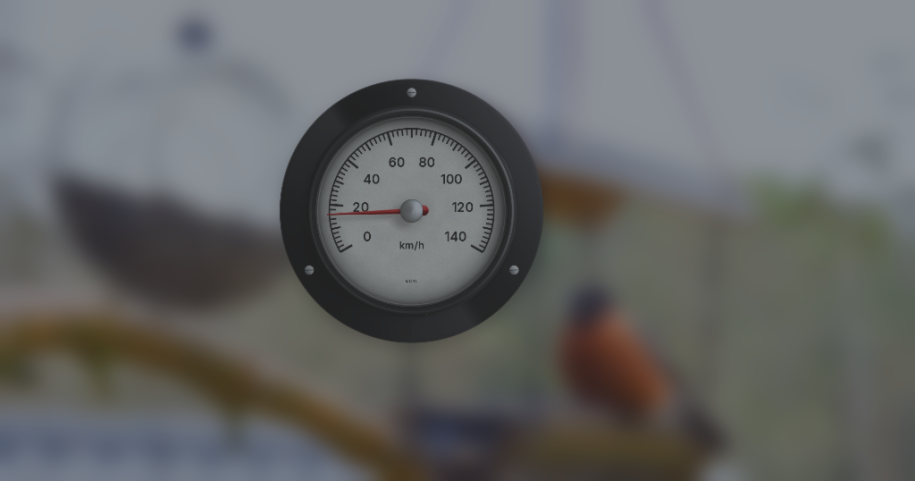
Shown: 16 km/h
